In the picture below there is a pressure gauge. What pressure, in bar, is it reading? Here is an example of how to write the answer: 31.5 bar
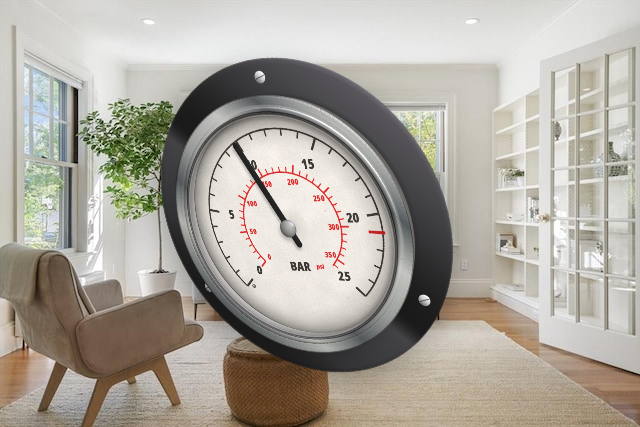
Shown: 10 bar
